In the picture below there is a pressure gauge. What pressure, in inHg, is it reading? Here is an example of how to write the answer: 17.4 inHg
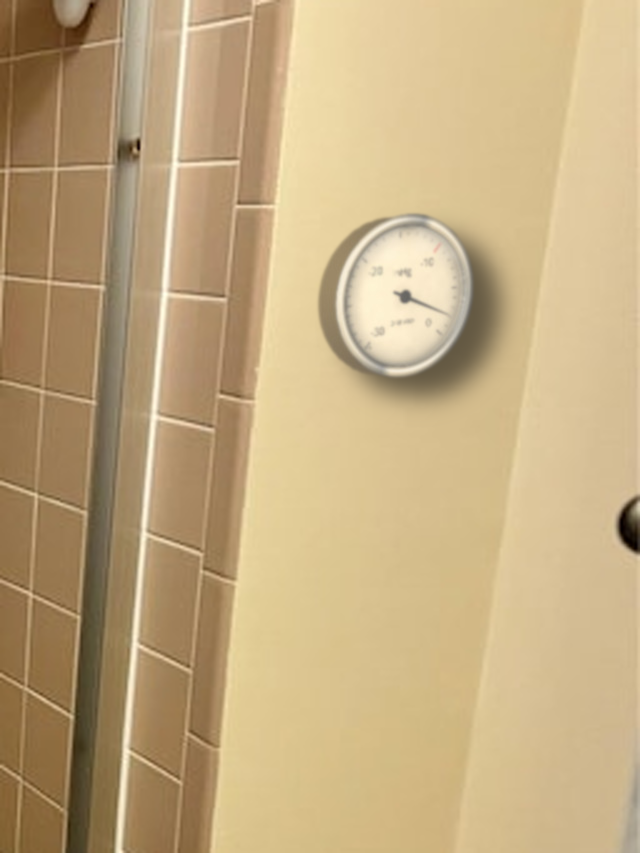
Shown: -2 inHg
